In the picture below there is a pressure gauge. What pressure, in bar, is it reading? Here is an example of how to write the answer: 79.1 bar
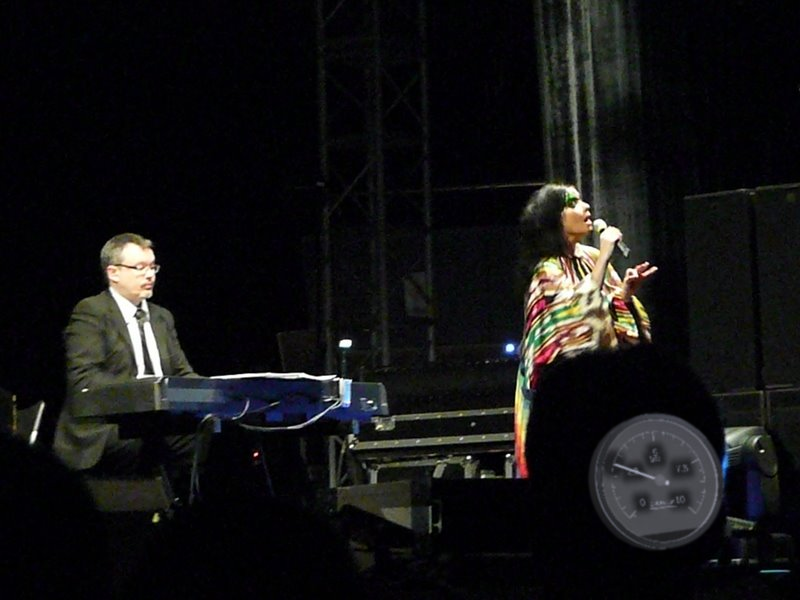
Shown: 2.5 bar
